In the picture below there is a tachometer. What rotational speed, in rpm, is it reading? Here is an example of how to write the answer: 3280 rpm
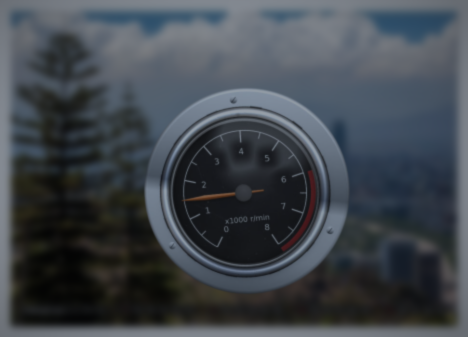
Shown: 1500 rpm
